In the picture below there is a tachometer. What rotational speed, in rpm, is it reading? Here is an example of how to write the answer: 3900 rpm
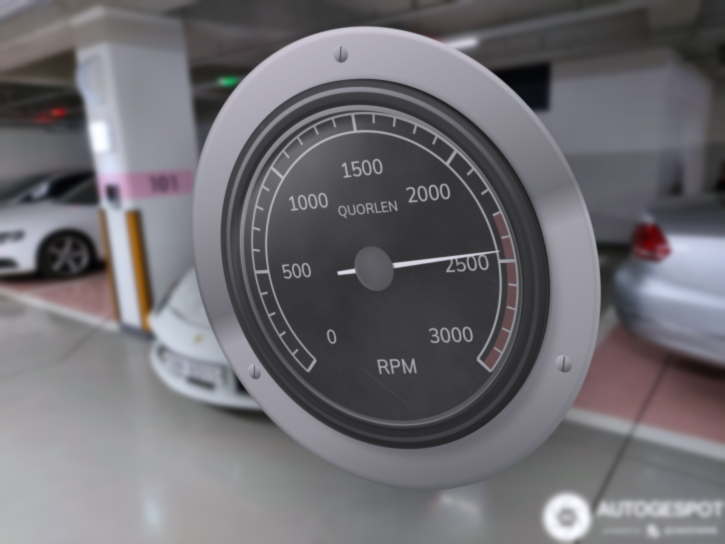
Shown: 2450 rpm
